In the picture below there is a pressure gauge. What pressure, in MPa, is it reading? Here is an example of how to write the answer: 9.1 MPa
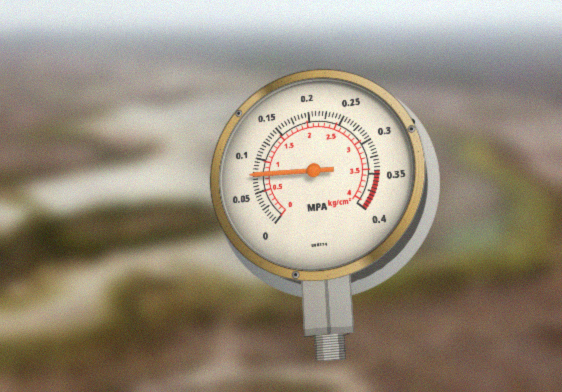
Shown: 0.075 MPa
